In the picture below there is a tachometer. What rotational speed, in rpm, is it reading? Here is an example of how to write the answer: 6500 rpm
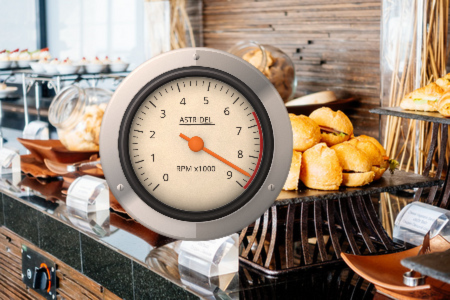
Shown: 8600 rpm
